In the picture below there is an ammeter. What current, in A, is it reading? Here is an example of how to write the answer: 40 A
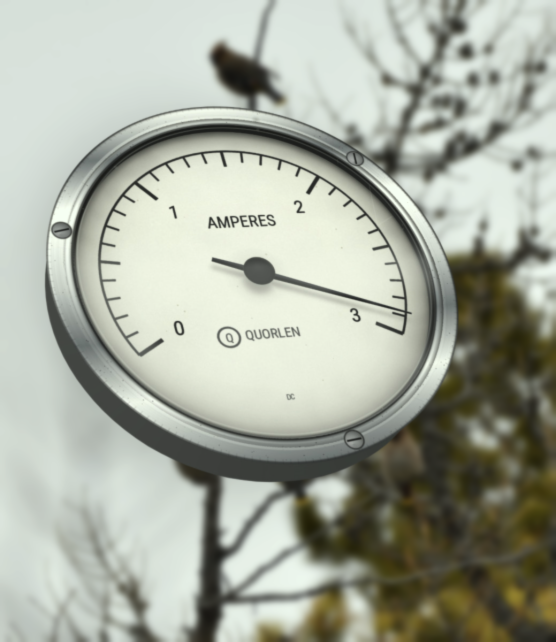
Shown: 2.9 A
